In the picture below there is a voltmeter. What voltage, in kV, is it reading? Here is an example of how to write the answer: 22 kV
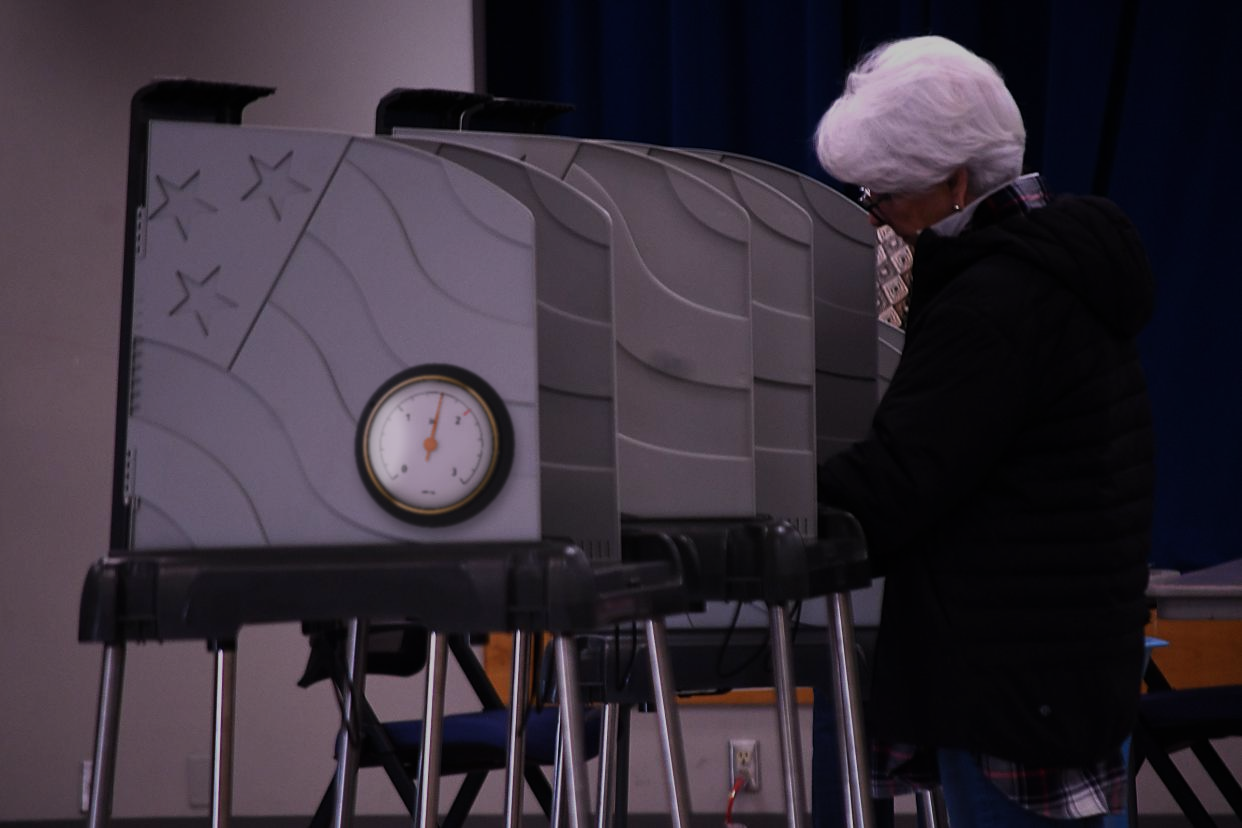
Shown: 1.6 kV
